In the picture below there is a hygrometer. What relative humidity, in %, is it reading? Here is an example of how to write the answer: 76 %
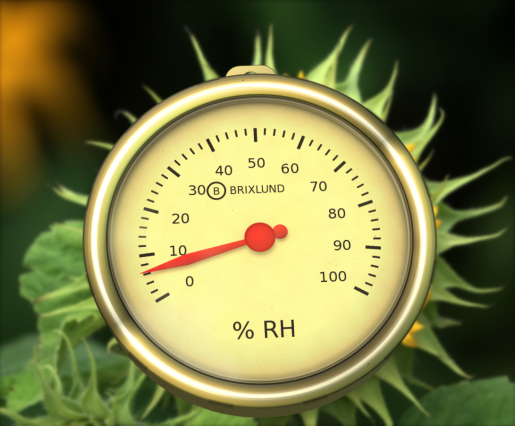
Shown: 6 %
